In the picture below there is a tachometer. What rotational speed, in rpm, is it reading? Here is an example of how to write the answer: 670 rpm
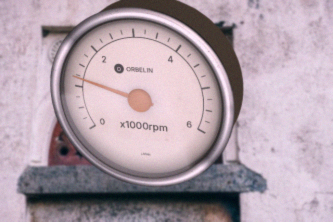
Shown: 1250 rpm
